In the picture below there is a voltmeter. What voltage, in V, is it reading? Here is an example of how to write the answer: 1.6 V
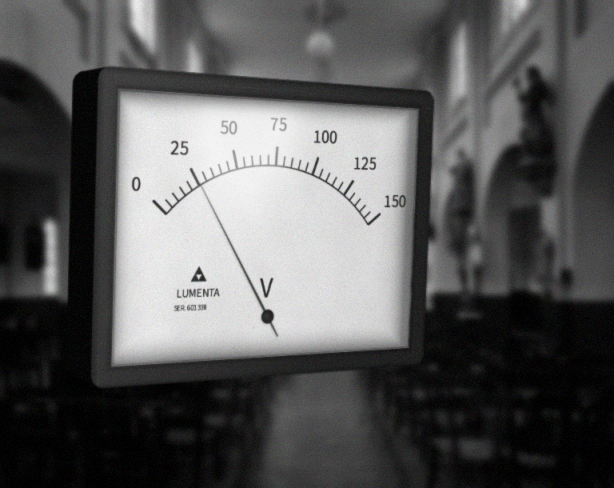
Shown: 25 V
